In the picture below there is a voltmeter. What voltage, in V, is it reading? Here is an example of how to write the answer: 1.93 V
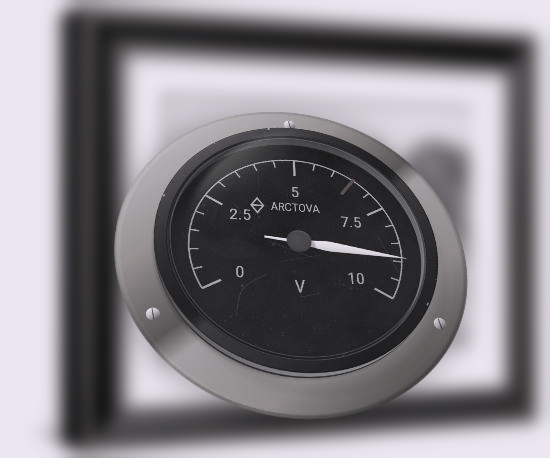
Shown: 9 V
